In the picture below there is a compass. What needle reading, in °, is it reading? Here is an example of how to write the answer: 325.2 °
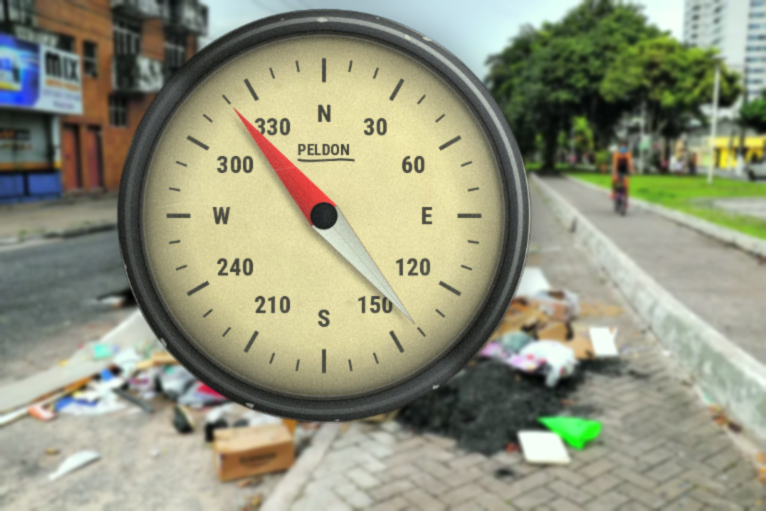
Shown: 320 °
